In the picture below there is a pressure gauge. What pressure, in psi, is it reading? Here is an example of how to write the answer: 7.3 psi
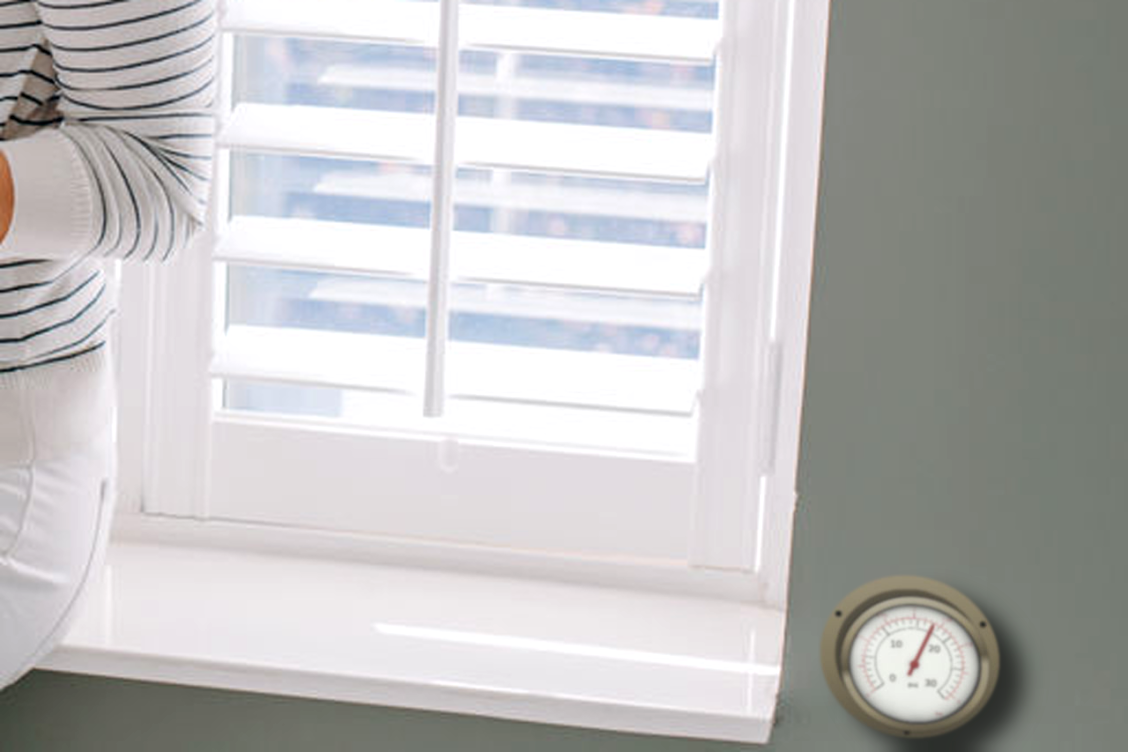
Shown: 17 psi
